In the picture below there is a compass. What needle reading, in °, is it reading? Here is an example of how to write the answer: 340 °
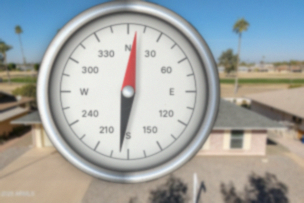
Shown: 7.5 °
